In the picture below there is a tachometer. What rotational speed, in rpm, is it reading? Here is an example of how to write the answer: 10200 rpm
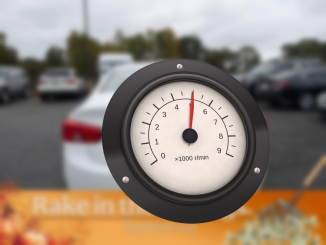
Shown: 5000 rpm
